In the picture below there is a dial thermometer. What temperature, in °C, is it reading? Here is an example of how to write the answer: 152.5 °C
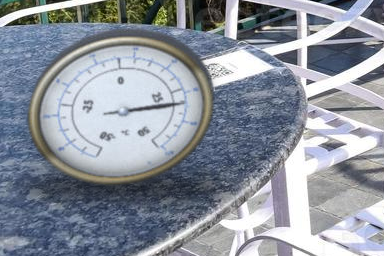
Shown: 30 °C
